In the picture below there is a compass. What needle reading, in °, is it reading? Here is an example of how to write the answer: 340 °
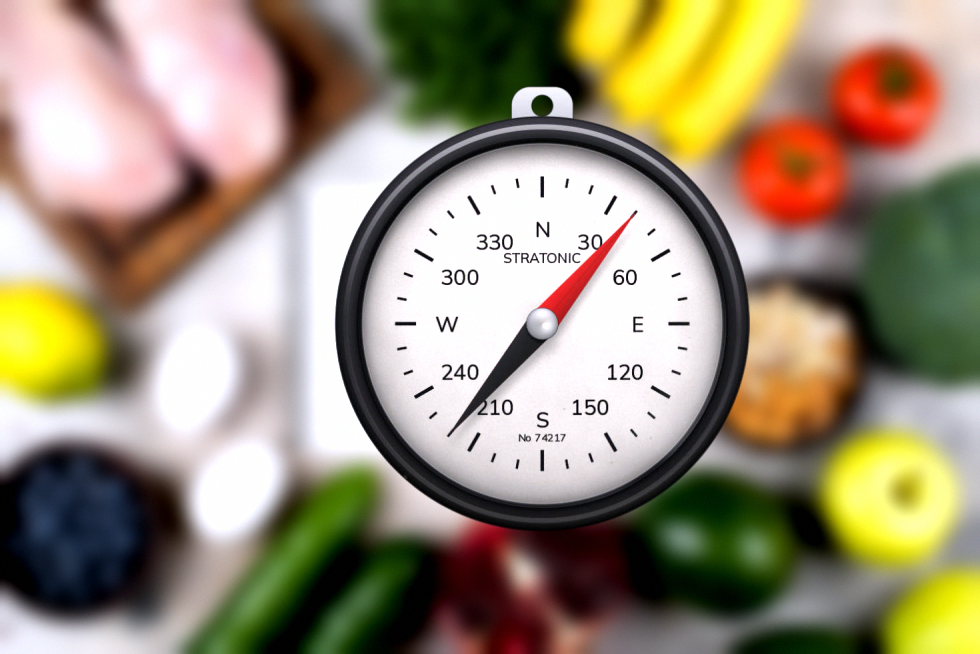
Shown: 40 °
